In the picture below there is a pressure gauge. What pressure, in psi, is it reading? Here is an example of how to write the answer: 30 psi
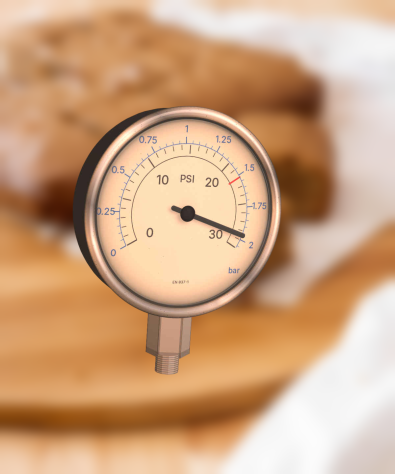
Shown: 28.5 psi
